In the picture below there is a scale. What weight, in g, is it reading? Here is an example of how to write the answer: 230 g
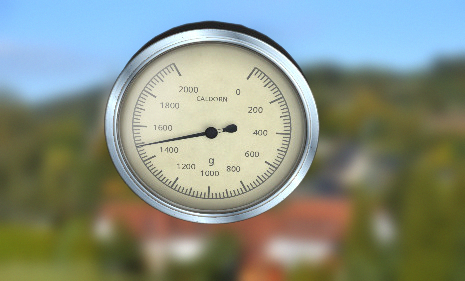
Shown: 1500 g
